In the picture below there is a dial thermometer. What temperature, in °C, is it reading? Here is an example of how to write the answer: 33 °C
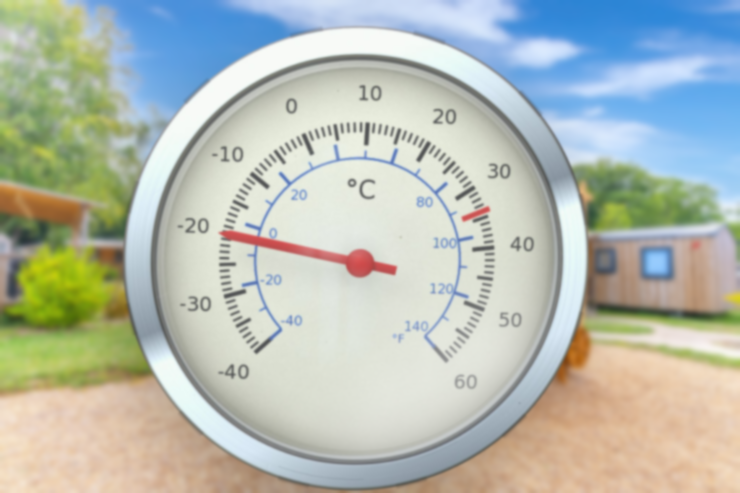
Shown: -20 °C
